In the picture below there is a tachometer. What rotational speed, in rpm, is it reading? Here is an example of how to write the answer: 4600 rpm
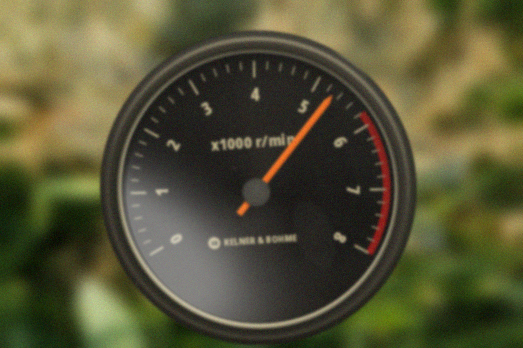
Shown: 5300 rpm
